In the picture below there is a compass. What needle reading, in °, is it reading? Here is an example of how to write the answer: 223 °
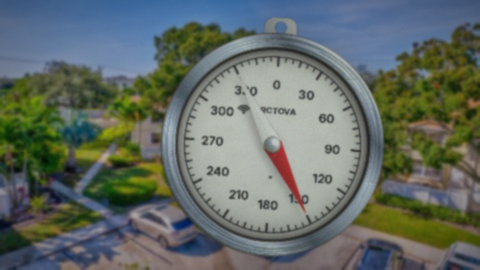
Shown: 150 °
